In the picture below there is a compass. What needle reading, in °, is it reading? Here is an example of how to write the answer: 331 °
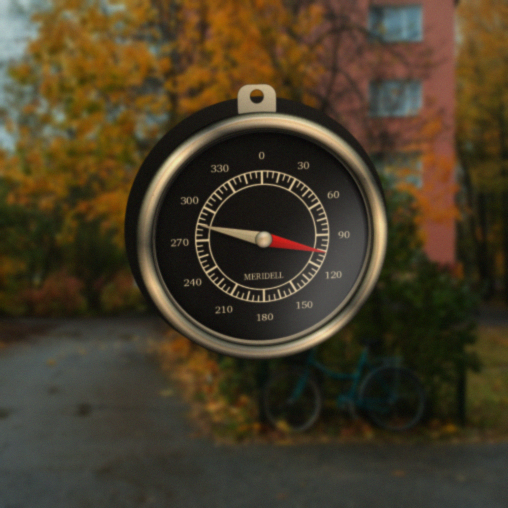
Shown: 105 °
